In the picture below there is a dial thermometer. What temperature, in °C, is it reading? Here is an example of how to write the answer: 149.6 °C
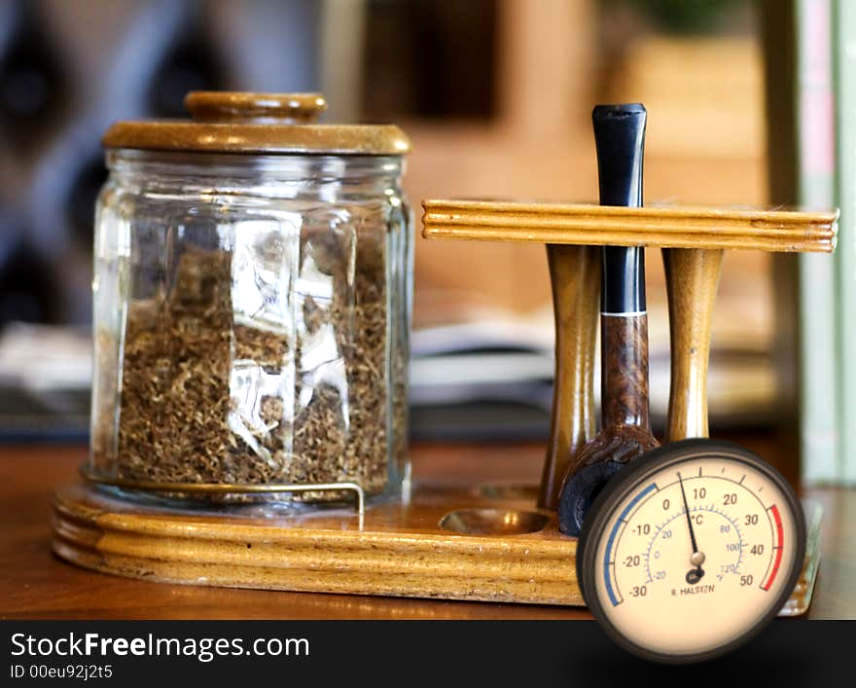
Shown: 5 °C
